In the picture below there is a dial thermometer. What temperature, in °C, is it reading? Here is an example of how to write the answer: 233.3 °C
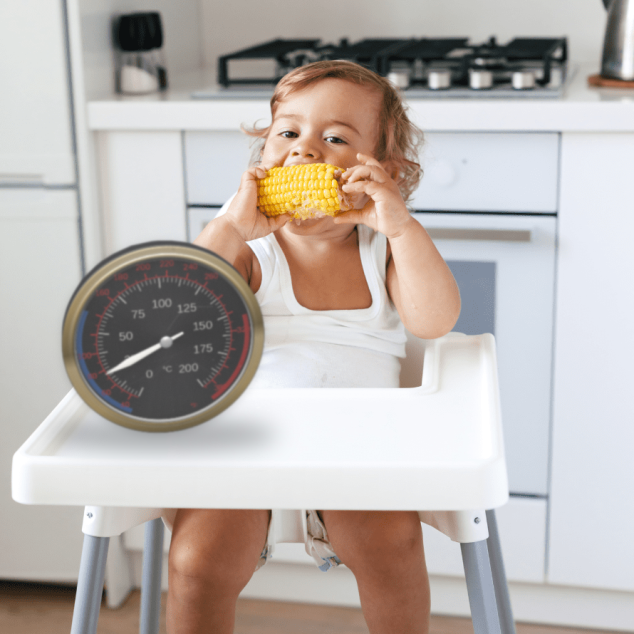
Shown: 25 °C
